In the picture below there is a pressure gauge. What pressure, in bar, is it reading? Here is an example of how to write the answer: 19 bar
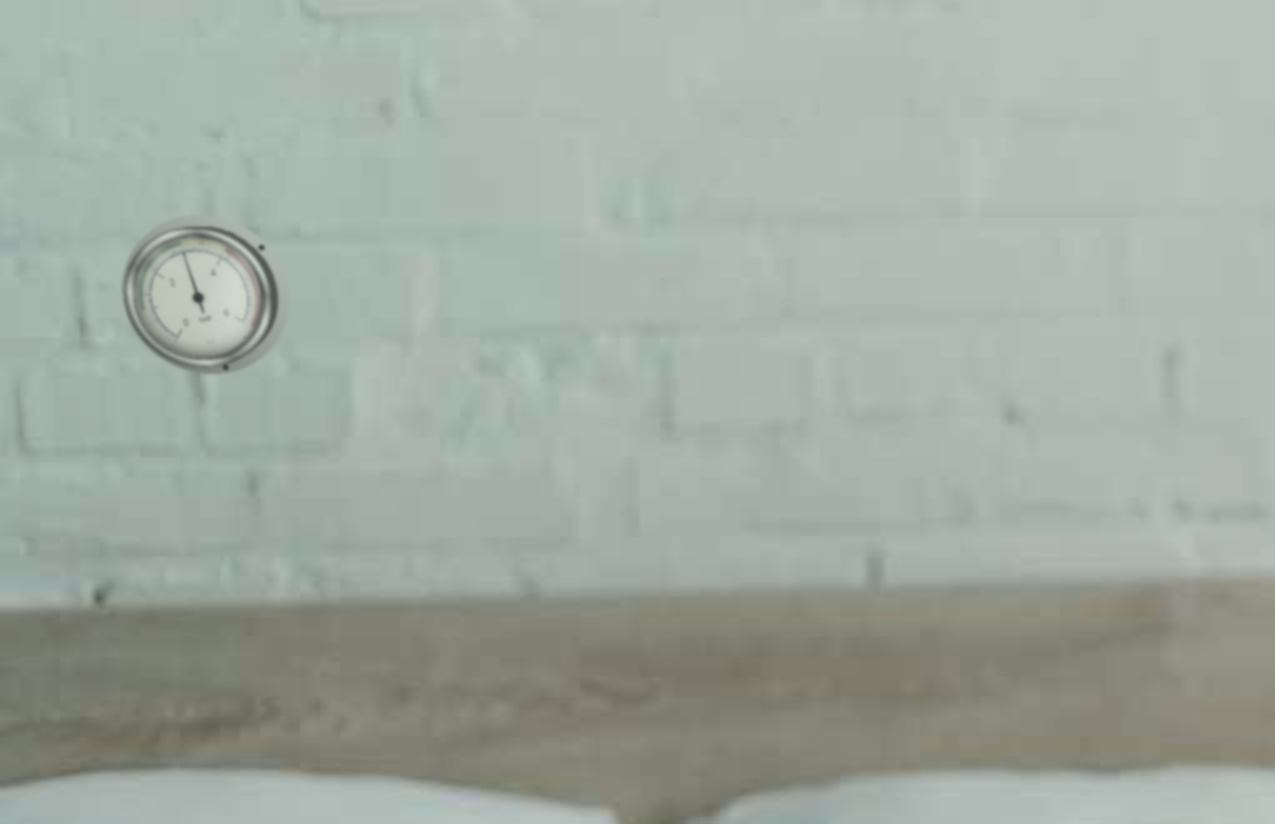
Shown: 3 bar
